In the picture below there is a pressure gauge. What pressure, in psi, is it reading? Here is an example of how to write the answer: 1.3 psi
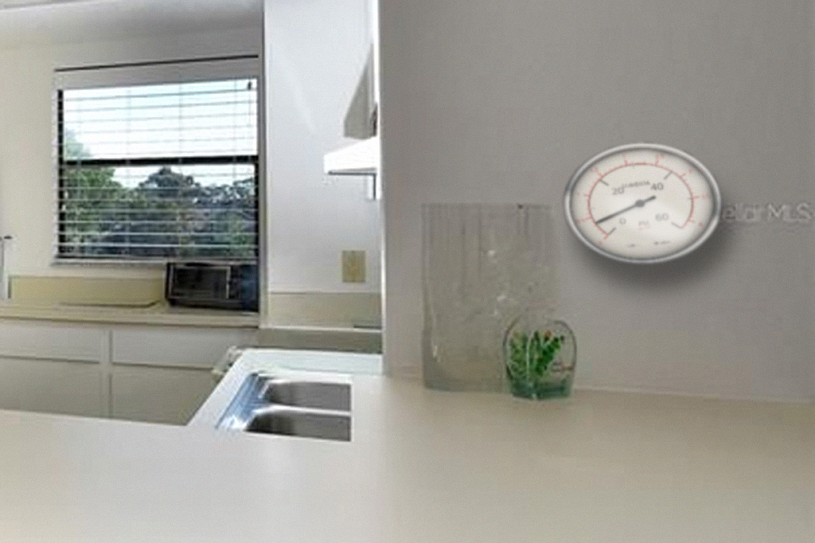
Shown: 5 psi
